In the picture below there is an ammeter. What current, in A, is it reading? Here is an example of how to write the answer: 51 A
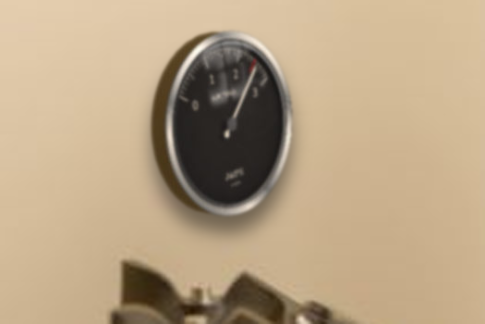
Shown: 2.5 A
